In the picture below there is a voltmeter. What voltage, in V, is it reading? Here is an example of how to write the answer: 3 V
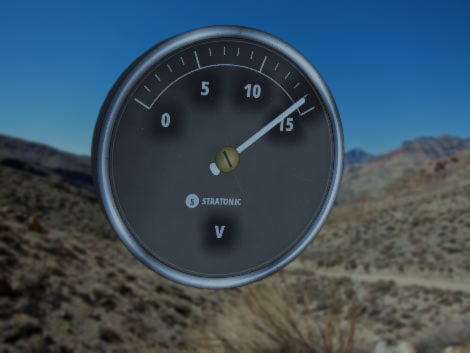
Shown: 14 V
